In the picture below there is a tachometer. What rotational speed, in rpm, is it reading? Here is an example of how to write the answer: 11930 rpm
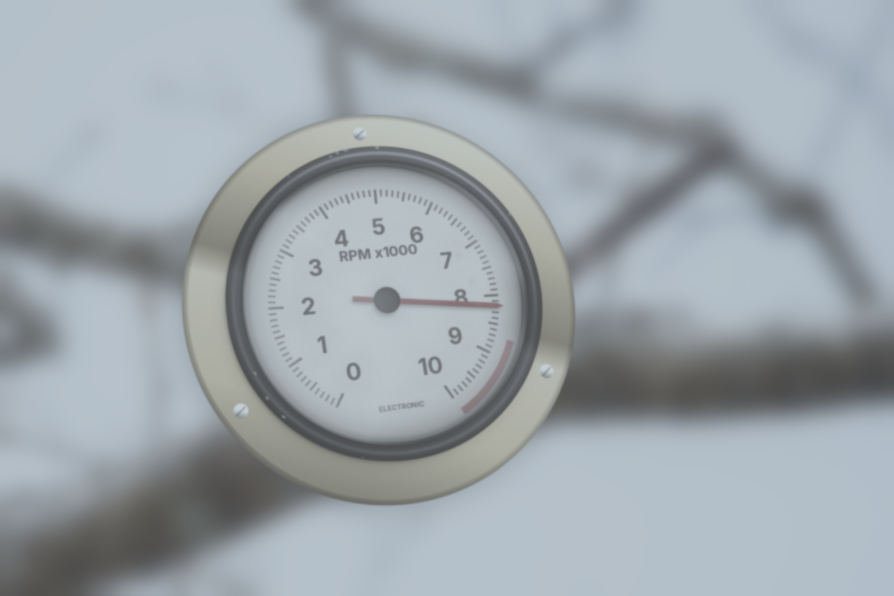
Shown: 8200 rpm
